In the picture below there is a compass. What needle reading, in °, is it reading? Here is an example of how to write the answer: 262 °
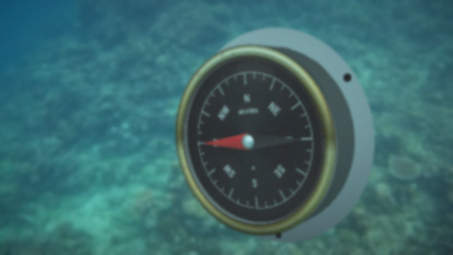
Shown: 270 °
